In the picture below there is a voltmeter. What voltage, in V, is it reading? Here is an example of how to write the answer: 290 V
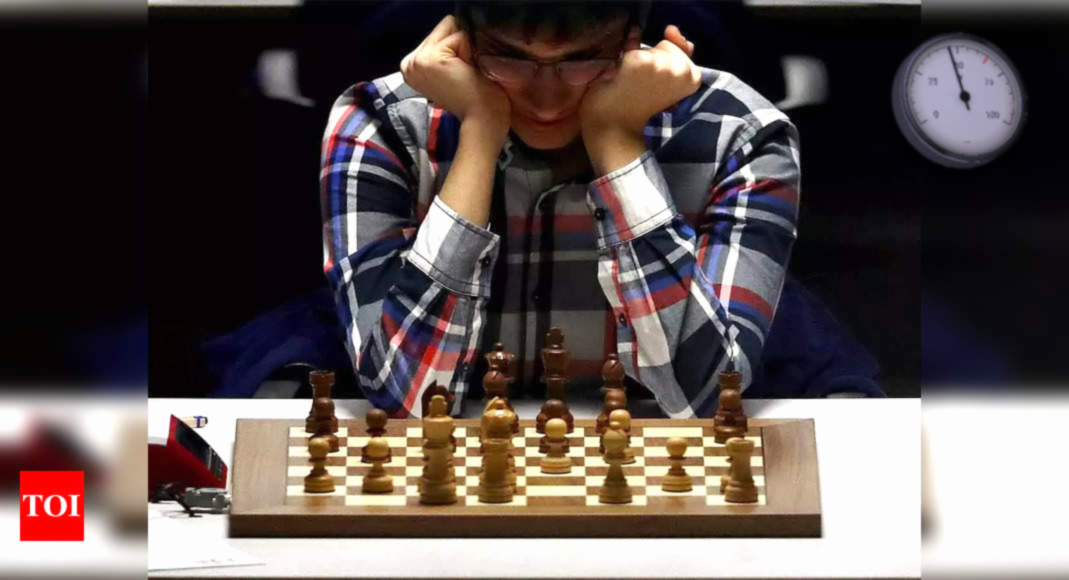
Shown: 45 V
